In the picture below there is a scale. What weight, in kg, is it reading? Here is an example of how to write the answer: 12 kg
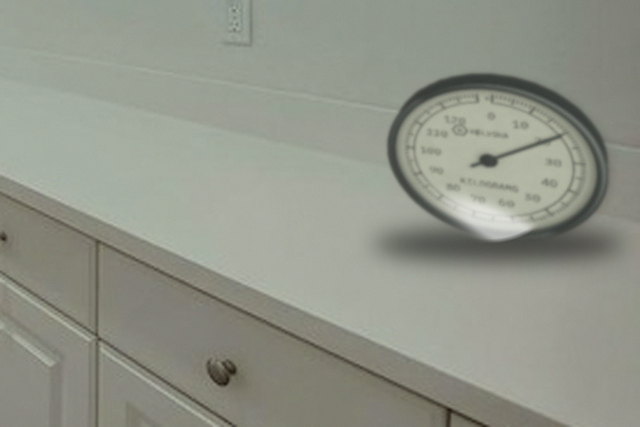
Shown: 20 kg
